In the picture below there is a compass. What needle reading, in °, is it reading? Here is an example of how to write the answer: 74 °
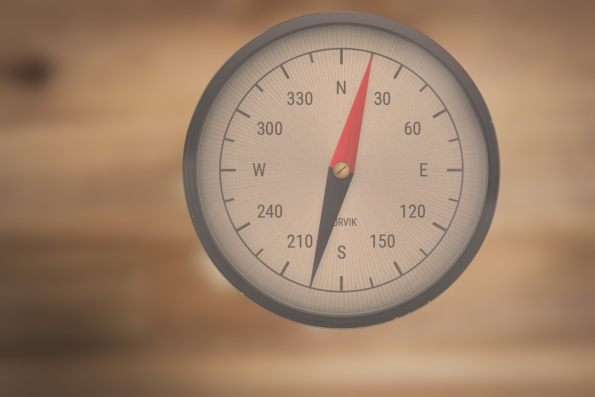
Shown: 15 °
